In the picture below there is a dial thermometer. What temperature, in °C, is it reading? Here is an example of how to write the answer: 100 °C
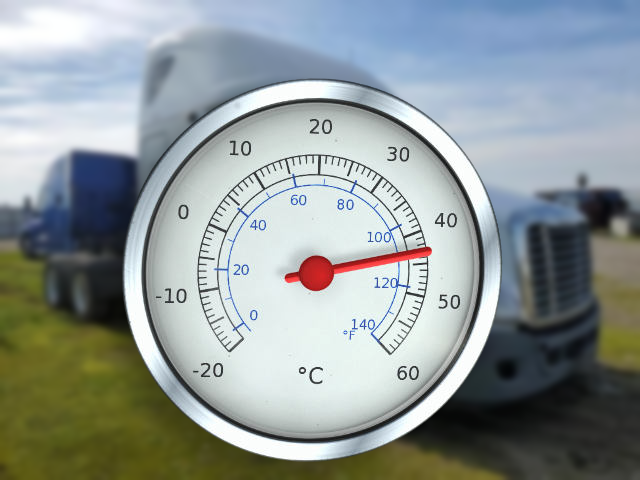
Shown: 43 °C
